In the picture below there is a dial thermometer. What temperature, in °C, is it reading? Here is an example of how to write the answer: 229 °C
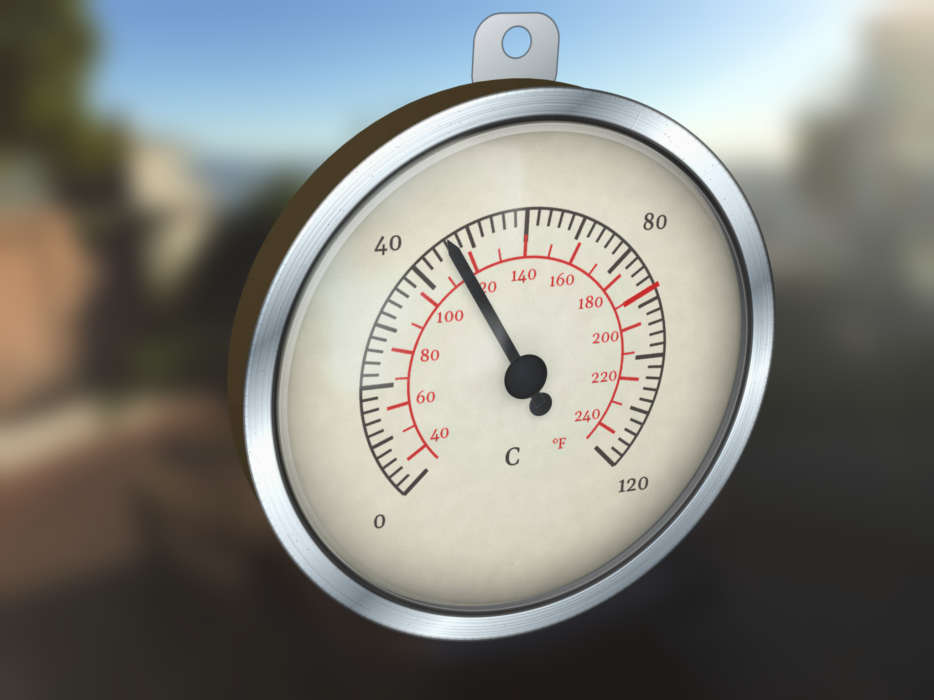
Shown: 46 °C
